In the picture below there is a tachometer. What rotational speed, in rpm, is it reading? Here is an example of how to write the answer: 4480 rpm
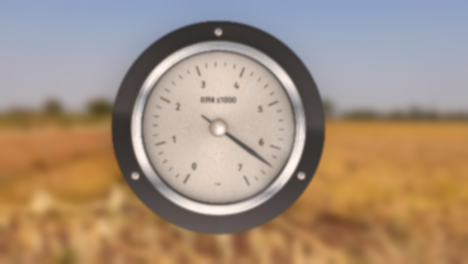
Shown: 6400 rpm
